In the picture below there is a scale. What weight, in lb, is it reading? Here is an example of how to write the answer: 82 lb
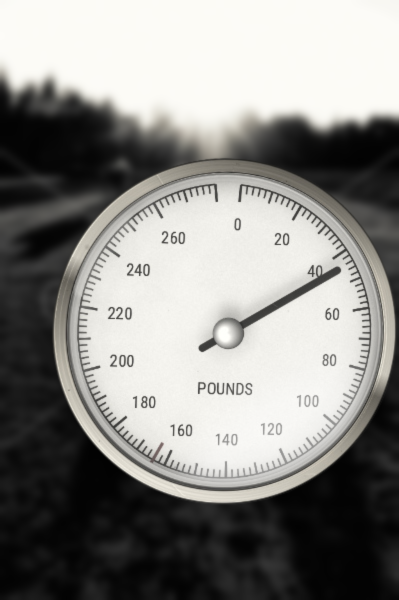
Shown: 44 lb
